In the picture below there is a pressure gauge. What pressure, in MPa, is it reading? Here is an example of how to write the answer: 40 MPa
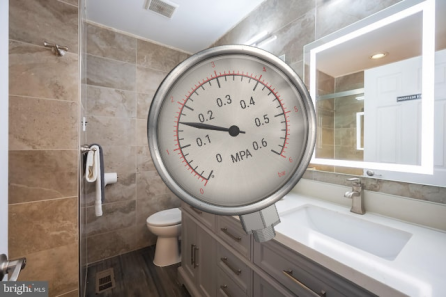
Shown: 0.16 MPa
